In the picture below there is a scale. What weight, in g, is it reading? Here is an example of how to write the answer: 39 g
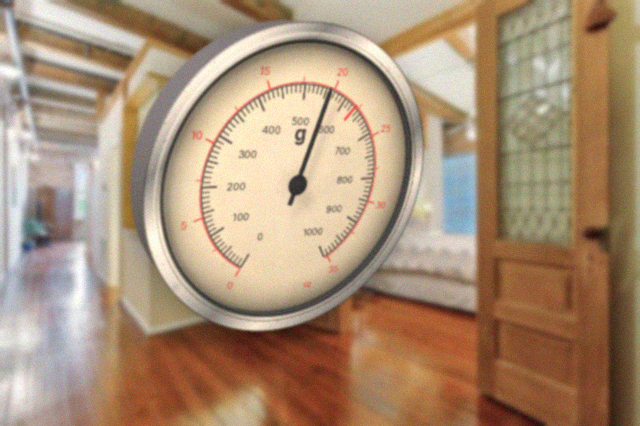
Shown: 550 g
